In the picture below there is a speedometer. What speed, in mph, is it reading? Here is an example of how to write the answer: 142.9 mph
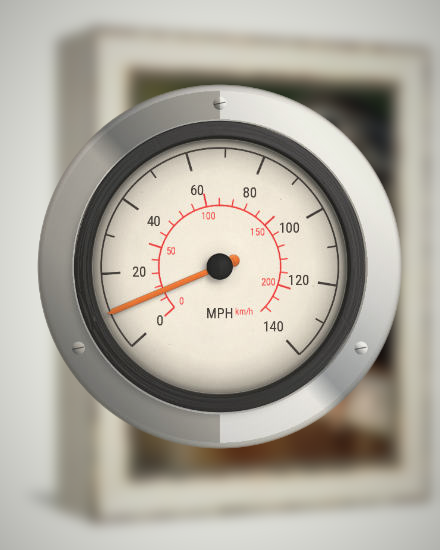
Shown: 10 mph
